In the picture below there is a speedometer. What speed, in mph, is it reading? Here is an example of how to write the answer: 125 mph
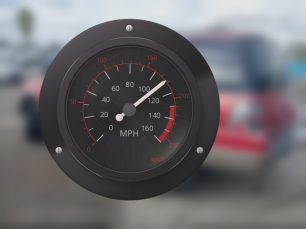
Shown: 110 mph
